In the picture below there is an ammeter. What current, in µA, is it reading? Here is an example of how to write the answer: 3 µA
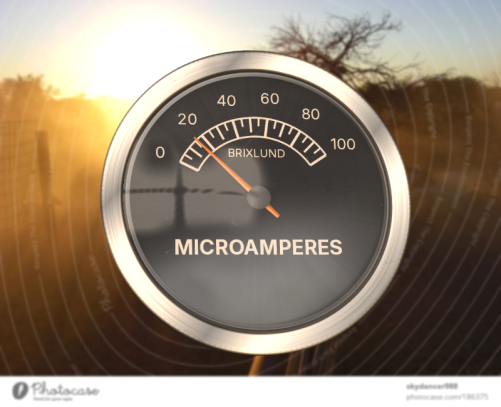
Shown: 15 µA
